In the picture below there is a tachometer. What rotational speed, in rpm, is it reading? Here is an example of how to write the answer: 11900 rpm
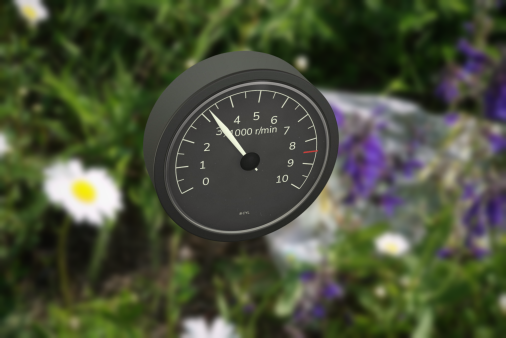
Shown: 3250 rpm
